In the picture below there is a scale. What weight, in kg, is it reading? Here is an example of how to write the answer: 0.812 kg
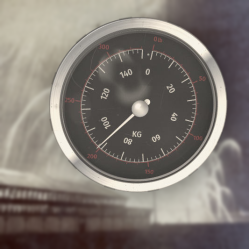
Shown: 92 kg
